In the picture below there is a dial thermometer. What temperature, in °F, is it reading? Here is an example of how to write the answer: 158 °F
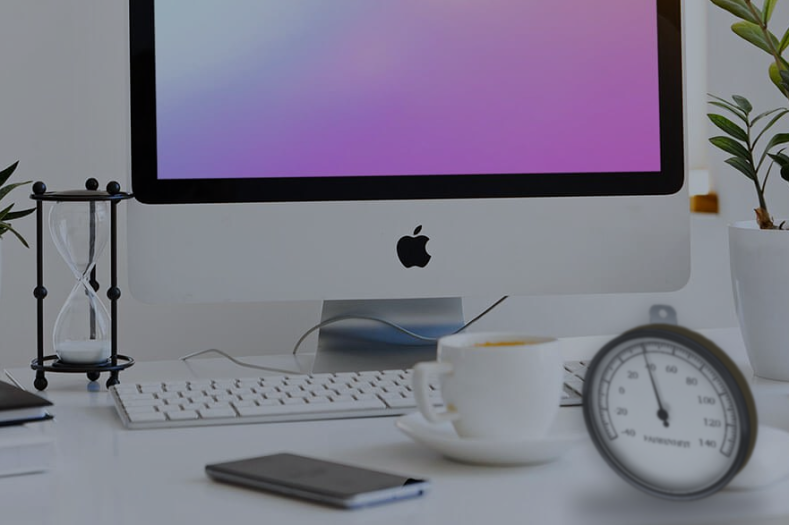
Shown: 40 °F
